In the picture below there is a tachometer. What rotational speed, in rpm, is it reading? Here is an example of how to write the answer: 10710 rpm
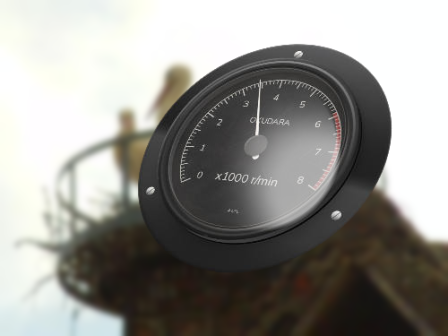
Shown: 3500 rpm
